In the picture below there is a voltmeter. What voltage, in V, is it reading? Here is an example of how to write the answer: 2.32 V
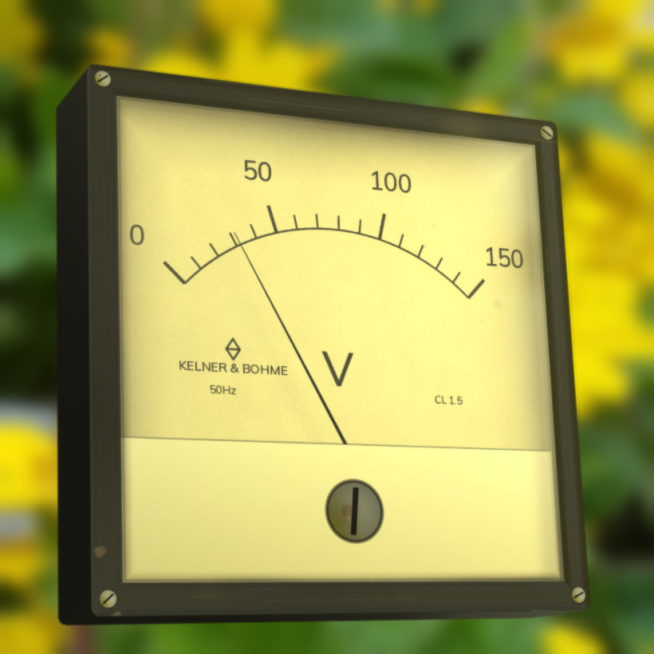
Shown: 30 V
